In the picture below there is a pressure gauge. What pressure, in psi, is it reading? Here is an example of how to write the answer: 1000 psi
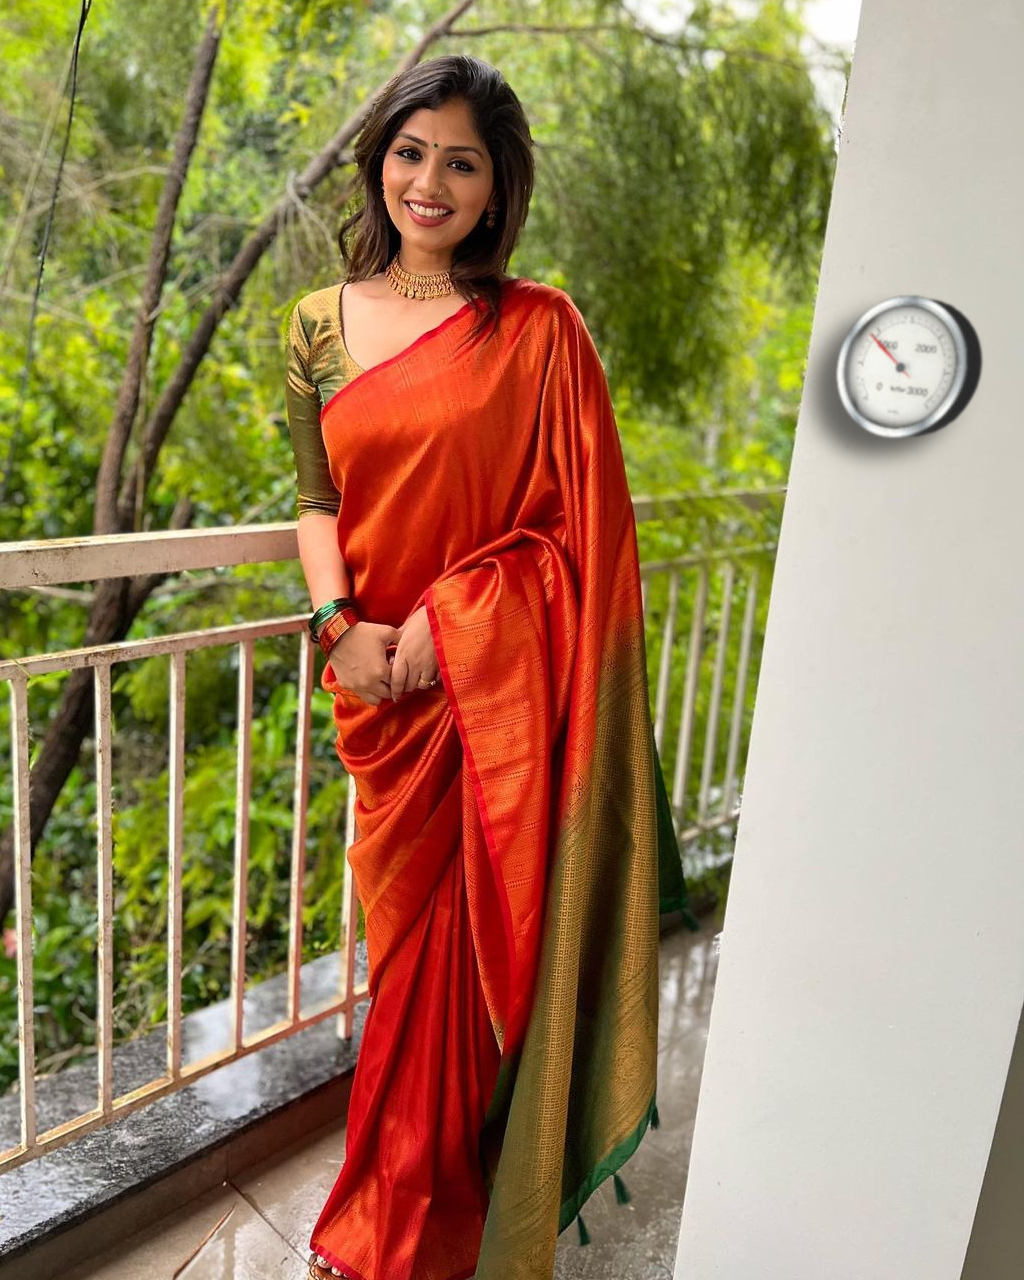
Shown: 900 psi
